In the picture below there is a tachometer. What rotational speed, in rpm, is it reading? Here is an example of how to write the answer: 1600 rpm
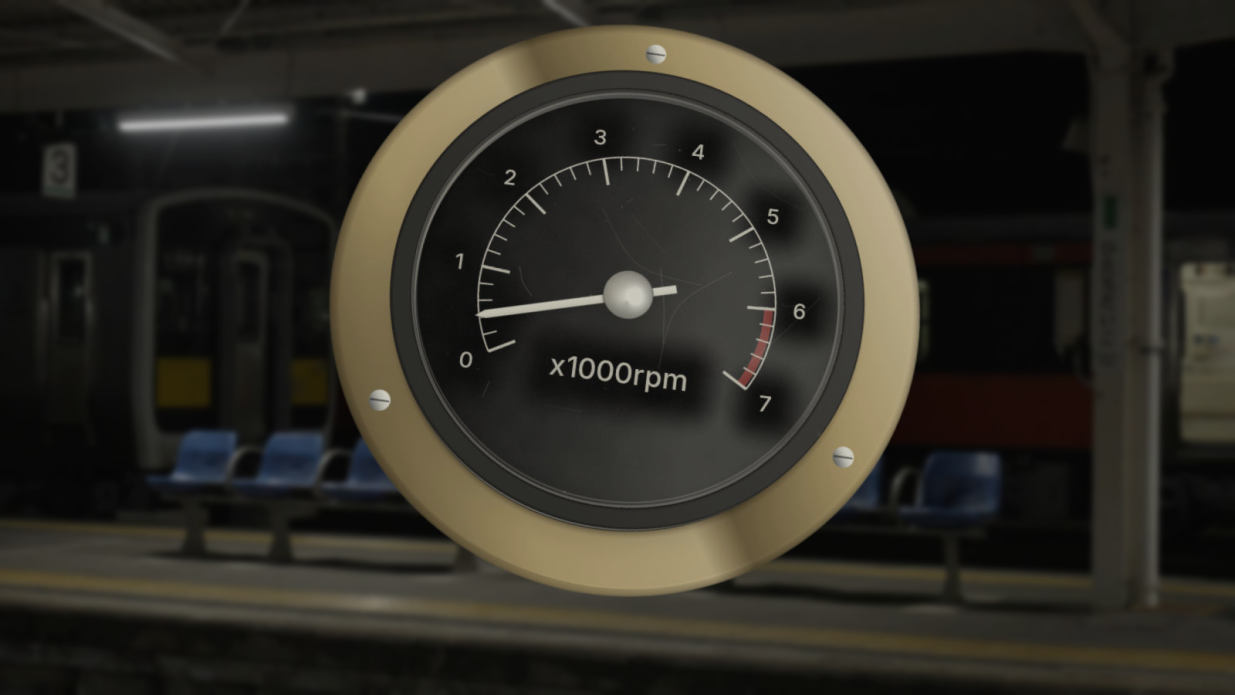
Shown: 400 rpm
